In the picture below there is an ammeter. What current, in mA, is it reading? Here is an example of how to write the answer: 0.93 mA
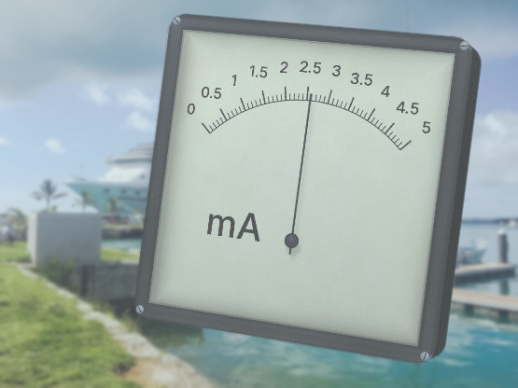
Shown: 2.6 mA
